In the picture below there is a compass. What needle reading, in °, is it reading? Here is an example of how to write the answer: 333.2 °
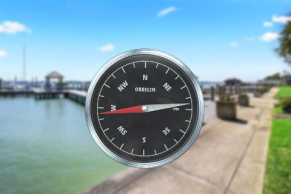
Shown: 262.5 °
